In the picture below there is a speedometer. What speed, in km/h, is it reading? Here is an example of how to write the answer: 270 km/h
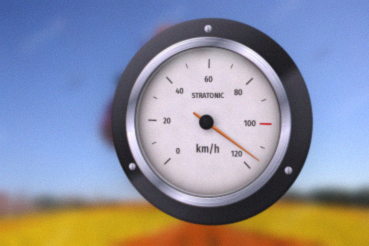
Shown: 115 km/h
